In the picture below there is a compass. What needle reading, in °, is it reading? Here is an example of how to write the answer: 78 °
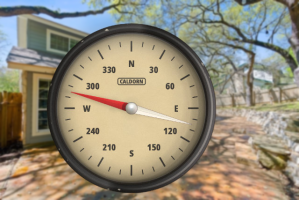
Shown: 285 °
